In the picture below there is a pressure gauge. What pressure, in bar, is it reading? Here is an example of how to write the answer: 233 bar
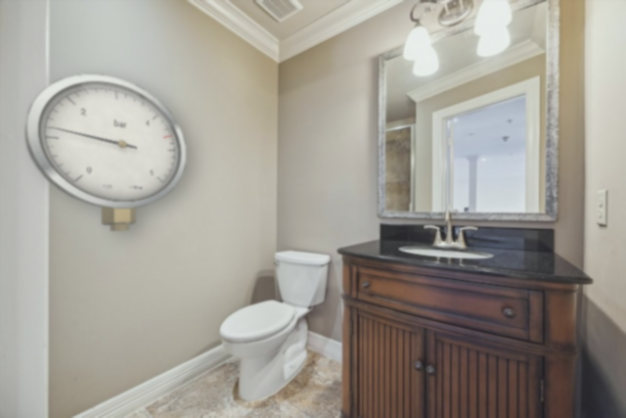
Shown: 1.2 bar
